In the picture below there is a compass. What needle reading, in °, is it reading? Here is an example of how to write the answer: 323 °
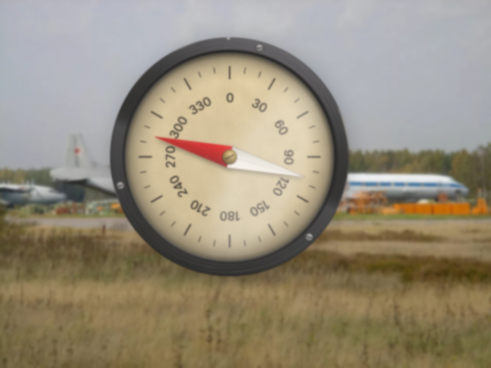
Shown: 285 °
